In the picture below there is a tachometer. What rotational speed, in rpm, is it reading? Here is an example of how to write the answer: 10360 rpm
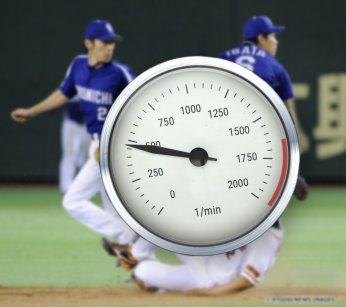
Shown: 475 rpm
